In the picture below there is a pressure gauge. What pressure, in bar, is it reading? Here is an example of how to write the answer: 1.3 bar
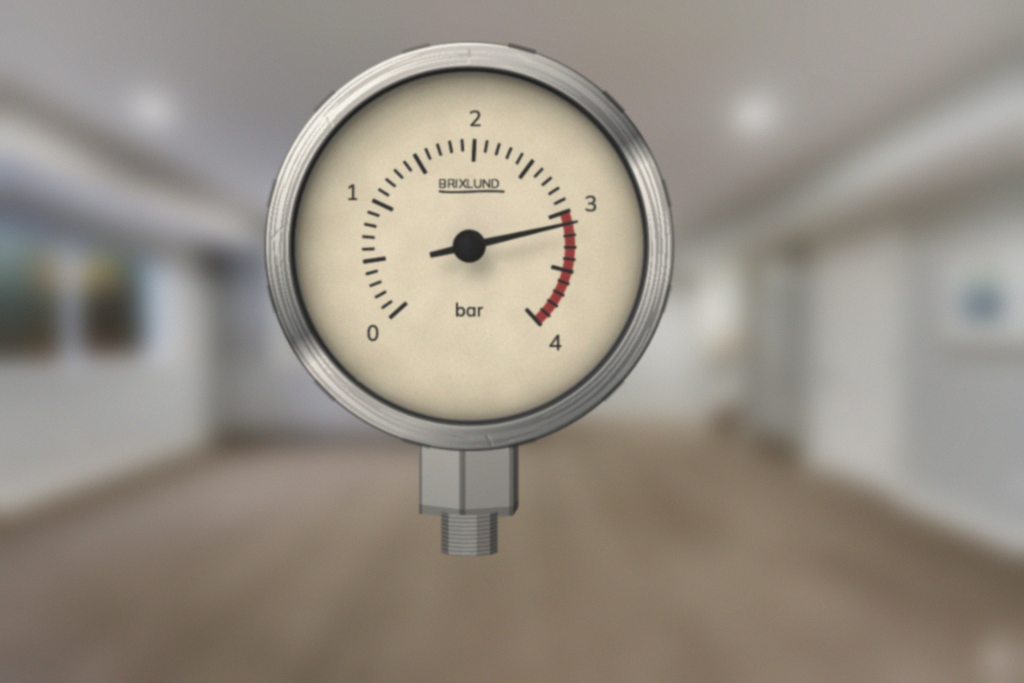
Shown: 3.1 bar
